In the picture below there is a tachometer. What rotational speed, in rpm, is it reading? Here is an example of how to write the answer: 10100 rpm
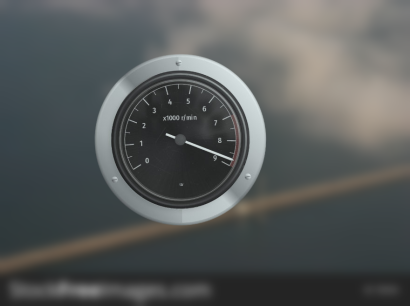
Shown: 8750 rpm
